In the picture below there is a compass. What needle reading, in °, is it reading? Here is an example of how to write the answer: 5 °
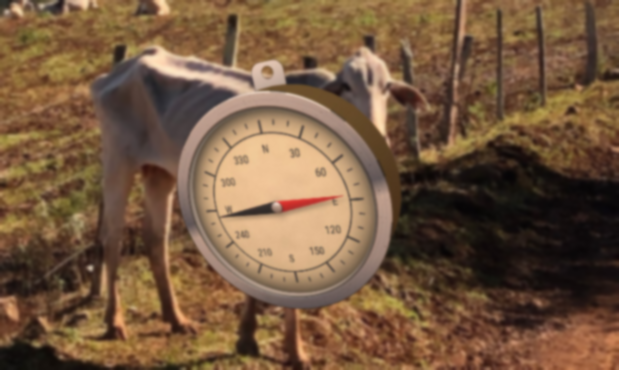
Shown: 85 °
